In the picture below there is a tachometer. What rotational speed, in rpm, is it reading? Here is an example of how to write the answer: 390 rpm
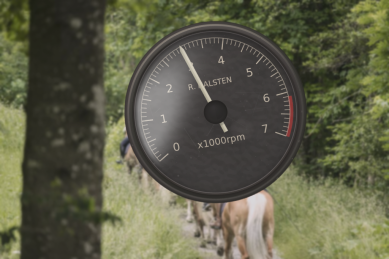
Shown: 3000 rpm
